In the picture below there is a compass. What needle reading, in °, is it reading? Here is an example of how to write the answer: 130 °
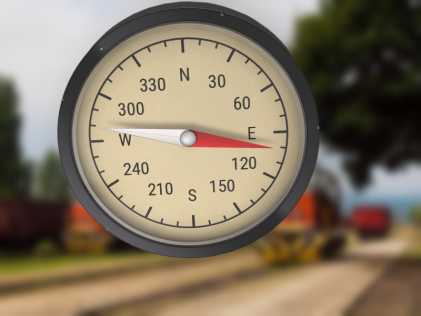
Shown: 100 °
